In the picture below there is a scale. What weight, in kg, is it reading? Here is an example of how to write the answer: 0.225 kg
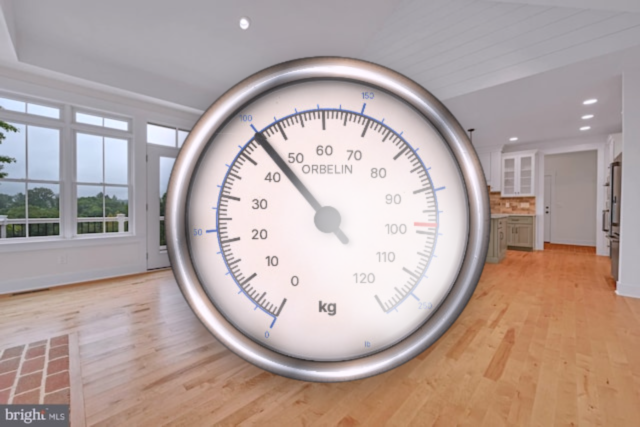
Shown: 45 kg
